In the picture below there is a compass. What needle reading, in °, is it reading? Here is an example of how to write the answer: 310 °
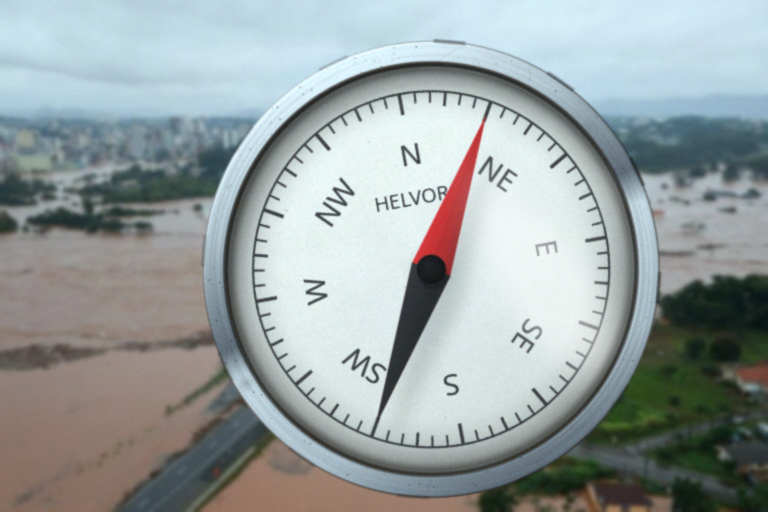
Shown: 30 °
